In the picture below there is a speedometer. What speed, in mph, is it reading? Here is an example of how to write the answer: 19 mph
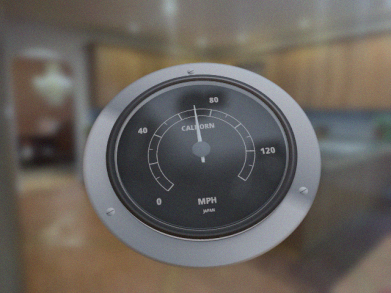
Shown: 70 mph
